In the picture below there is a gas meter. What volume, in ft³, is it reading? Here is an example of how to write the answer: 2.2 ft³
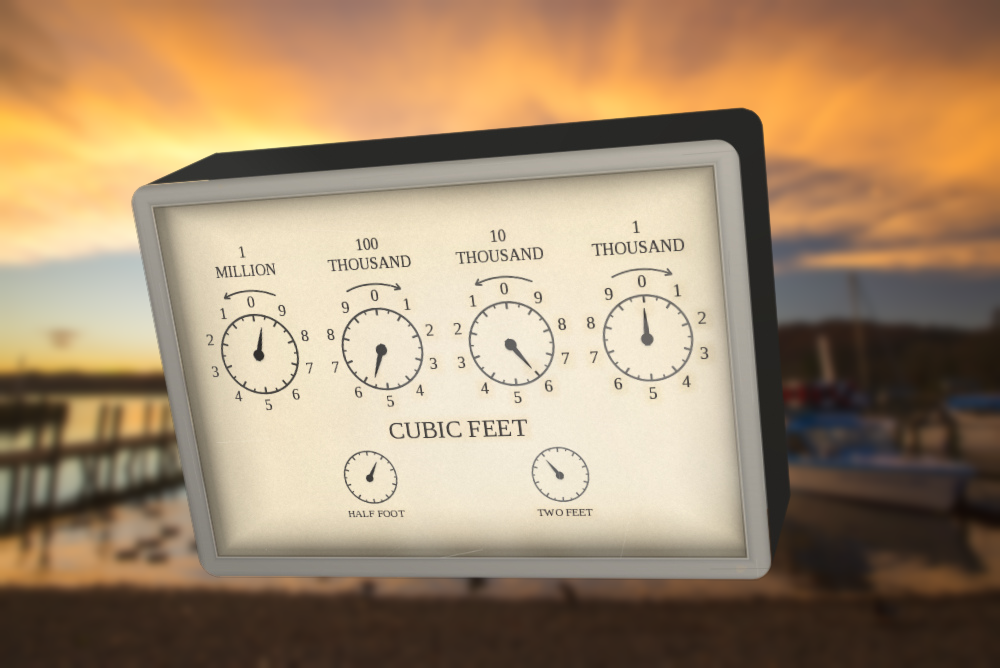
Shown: 956000 ft³
